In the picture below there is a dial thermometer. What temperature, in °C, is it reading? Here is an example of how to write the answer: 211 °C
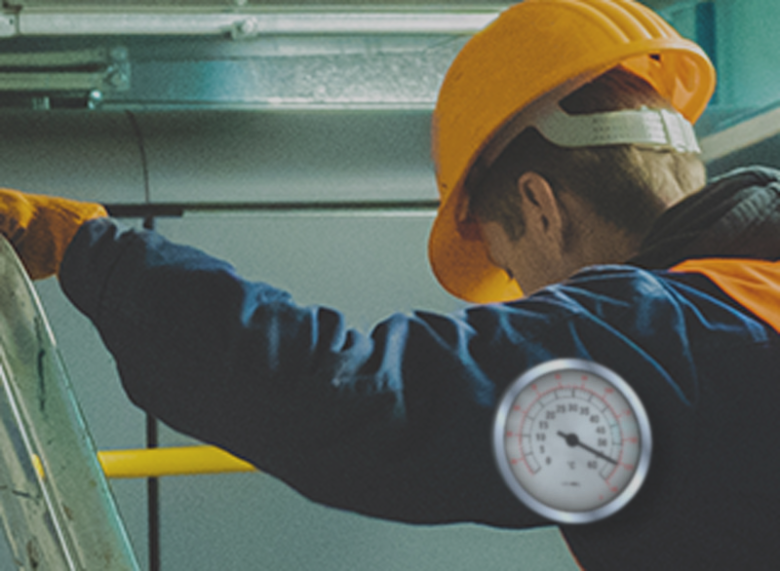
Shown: 55 °C
